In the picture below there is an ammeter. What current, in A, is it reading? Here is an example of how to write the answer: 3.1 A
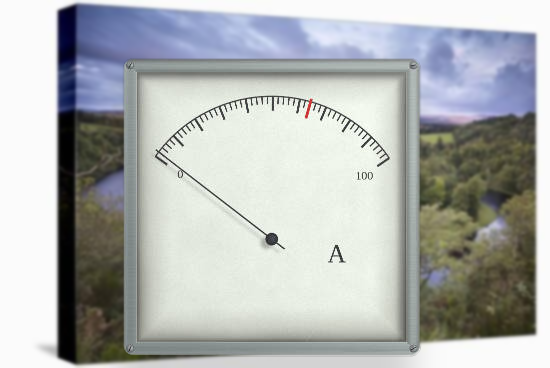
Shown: 2 A
